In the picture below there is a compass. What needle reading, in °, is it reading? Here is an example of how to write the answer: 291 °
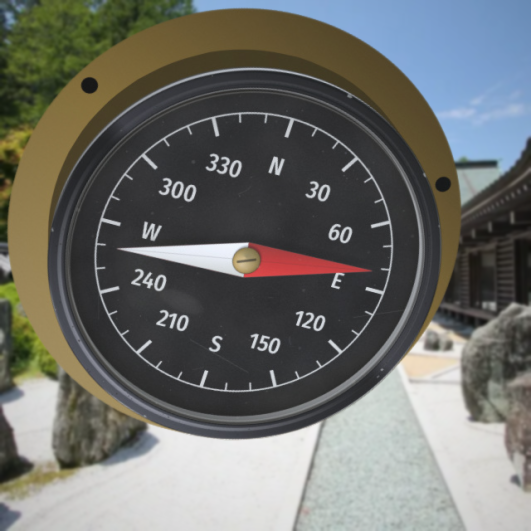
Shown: 80 °
